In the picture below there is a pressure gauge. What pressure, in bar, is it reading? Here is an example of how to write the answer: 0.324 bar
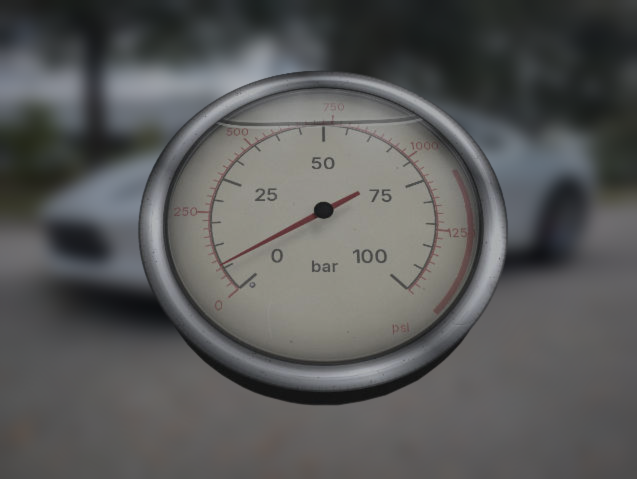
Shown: 5 bar
